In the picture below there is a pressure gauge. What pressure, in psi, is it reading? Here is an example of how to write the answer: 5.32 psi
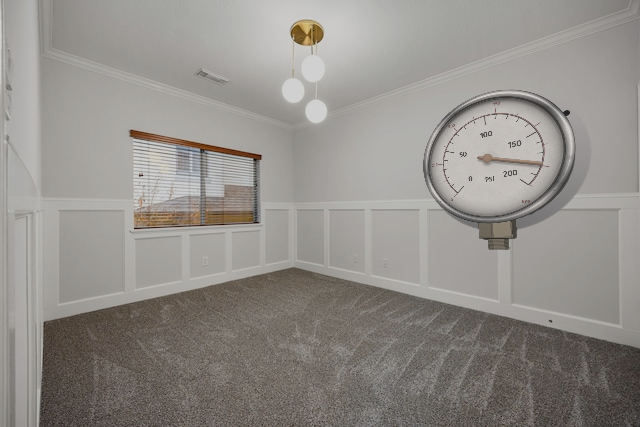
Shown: 180 psi
